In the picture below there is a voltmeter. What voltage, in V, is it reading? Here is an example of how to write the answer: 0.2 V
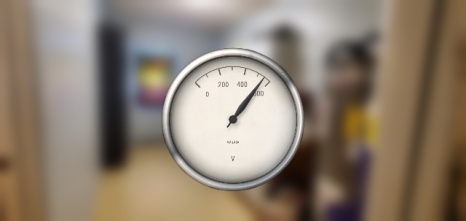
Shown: 550 V
